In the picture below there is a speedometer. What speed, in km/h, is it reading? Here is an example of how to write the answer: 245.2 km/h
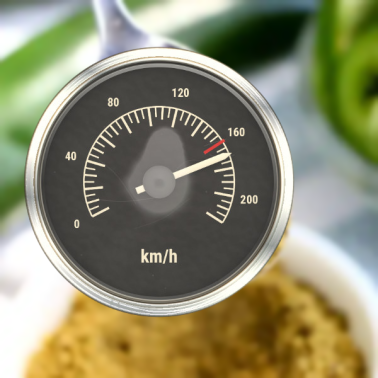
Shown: 170 km/h
